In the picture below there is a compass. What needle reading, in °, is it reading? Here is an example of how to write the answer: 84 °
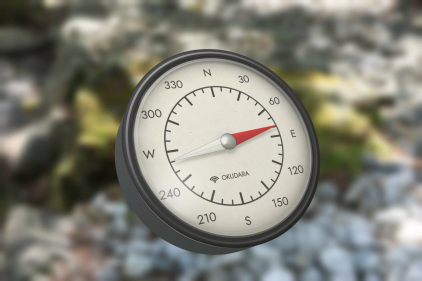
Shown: 80 °
